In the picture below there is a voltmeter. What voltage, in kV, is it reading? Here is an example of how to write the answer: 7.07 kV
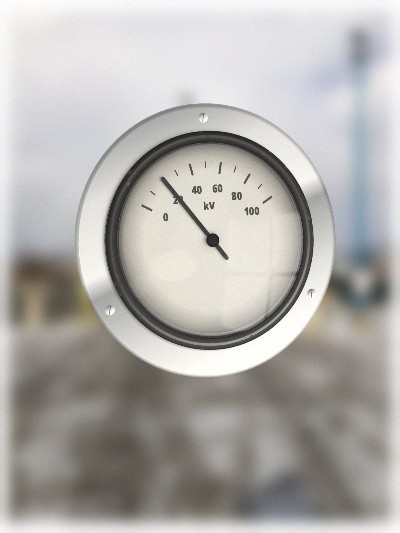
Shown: 20 kV
